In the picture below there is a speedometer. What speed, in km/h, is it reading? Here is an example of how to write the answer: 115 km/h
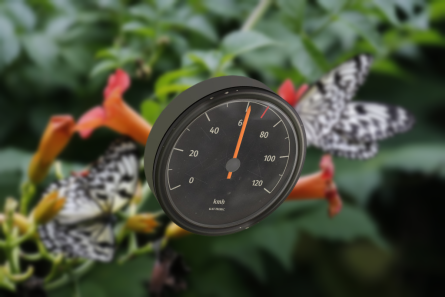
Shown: 60 km/h
